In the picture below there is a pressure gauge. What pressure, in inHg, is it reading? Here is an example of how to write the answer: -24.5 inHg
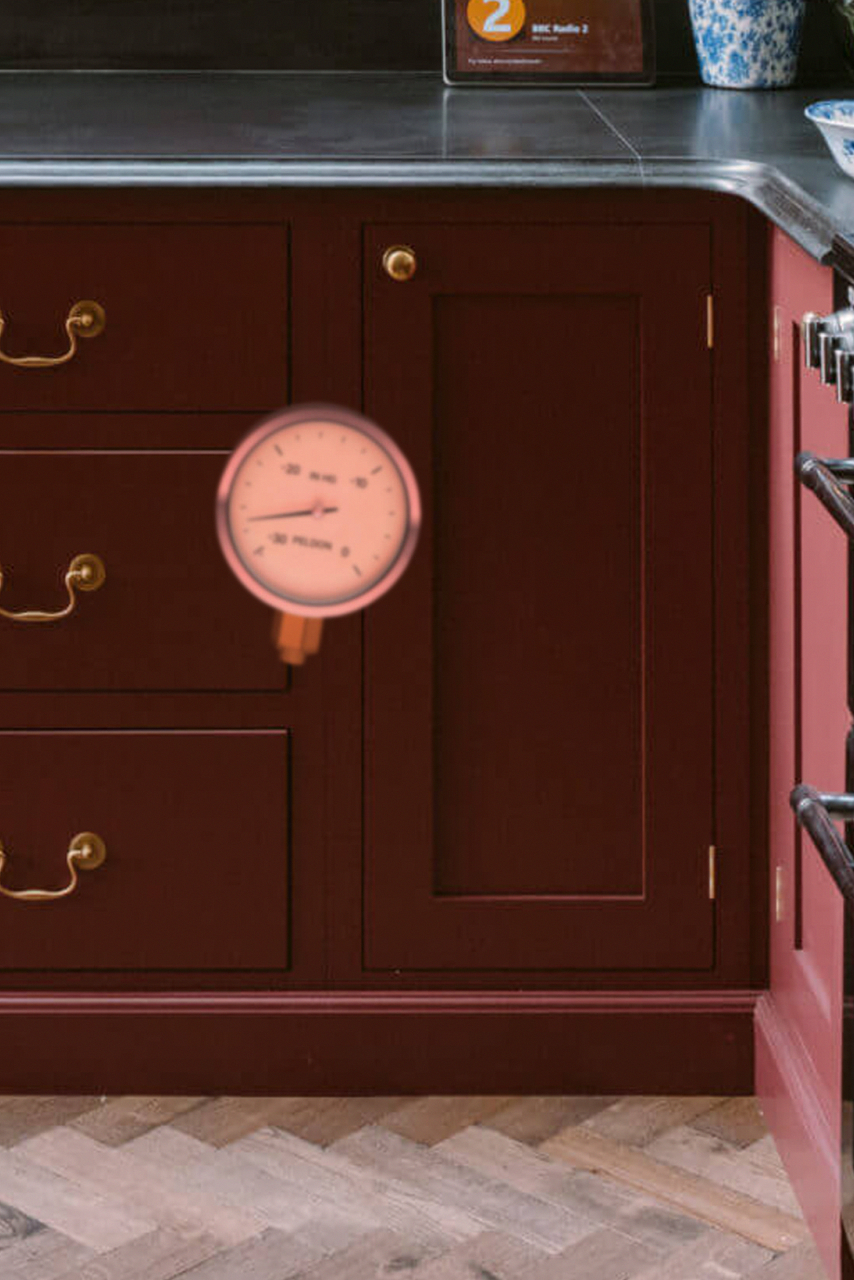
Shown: -27 inHg
